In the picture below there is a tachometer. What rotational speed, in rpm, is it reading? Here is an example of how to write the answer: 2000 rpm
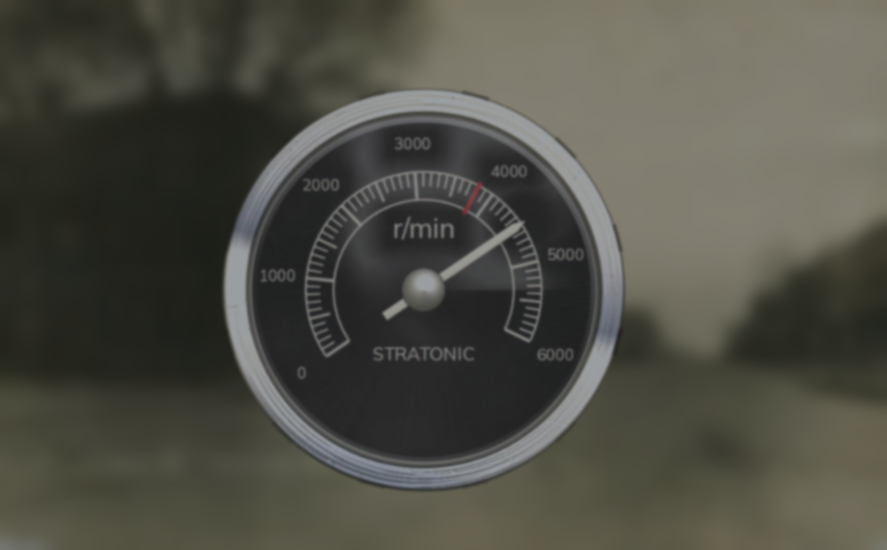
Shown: 4500 rpm
